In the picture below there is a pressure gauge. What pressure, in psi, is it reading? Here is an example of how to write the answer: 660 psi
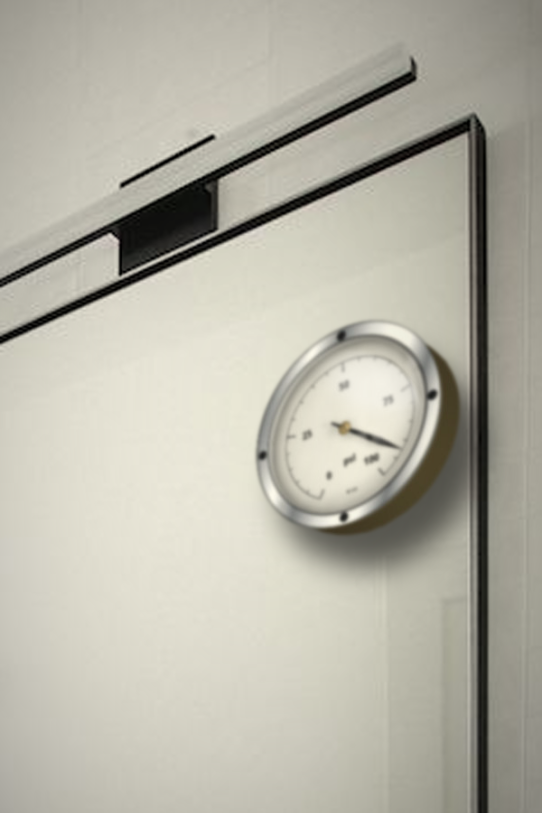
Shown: 92.5 psi
